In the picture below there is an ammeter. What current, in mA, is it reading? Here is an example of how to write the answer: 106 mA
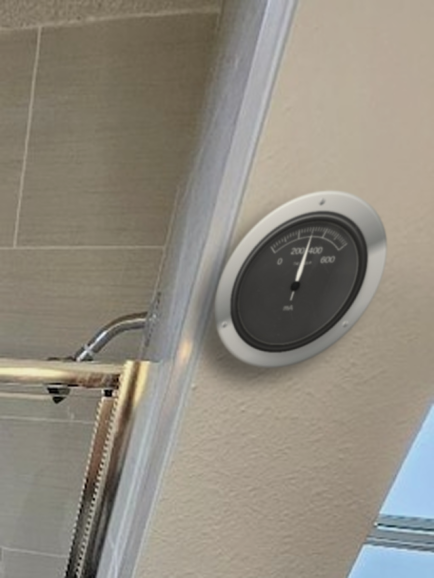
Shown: 300 mA
